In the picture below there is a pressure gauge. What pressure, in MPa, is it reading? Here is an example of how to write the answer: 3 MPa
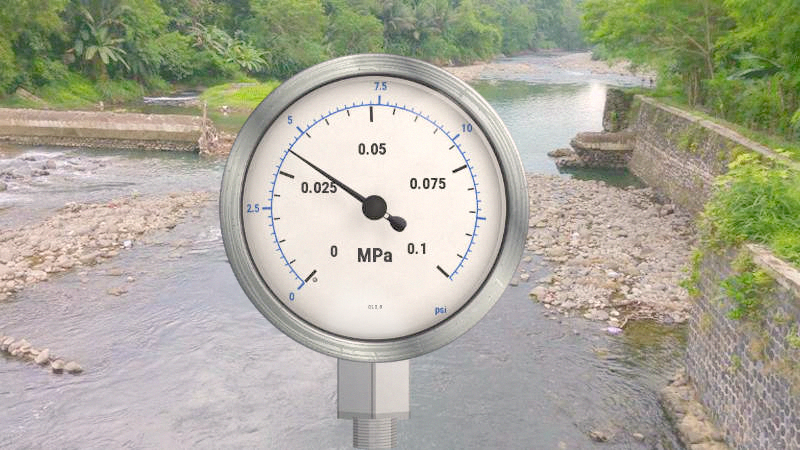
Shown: 0.03 MPa
